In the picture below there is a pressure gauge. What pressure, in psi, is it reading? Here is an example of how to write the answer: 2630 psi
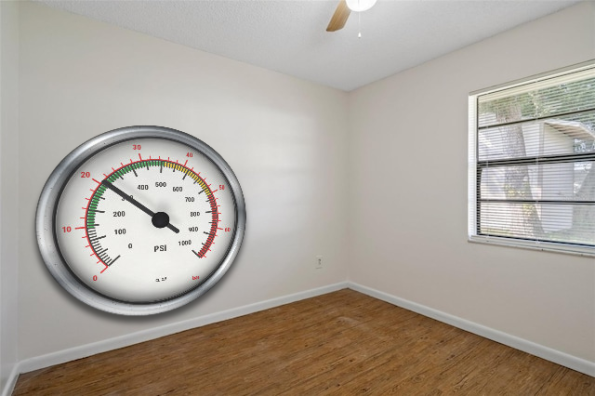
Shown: 300 psi
